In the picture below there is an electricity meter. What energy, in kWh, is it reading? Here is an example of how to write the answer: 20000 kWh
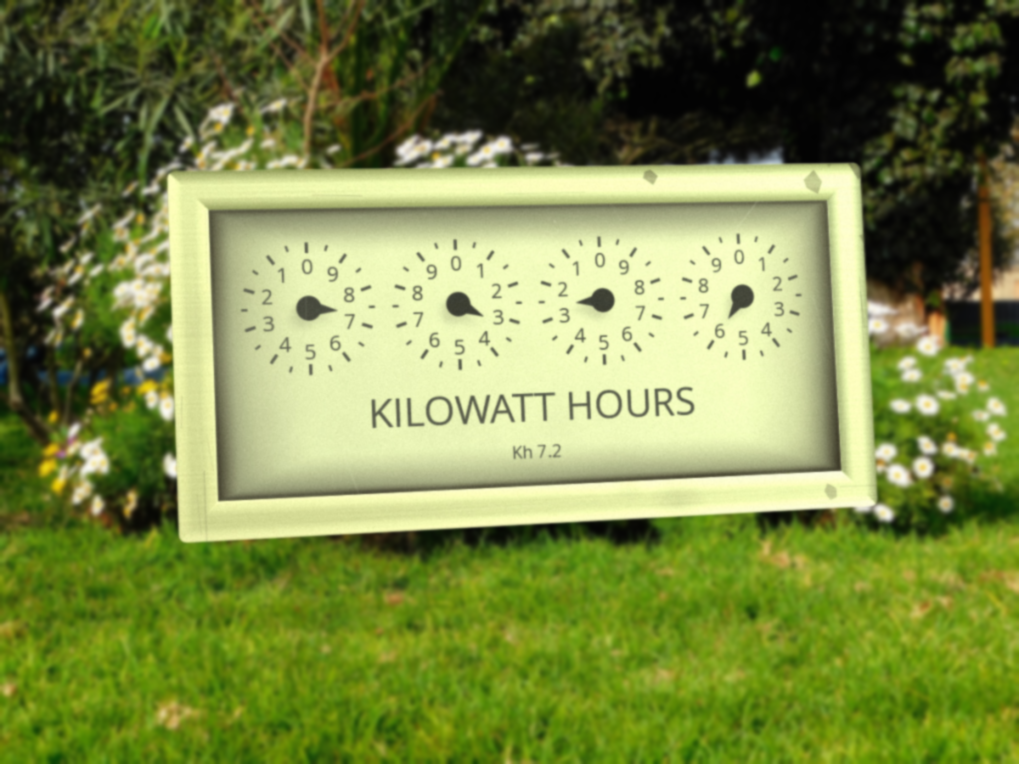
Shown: 7326 kWh
